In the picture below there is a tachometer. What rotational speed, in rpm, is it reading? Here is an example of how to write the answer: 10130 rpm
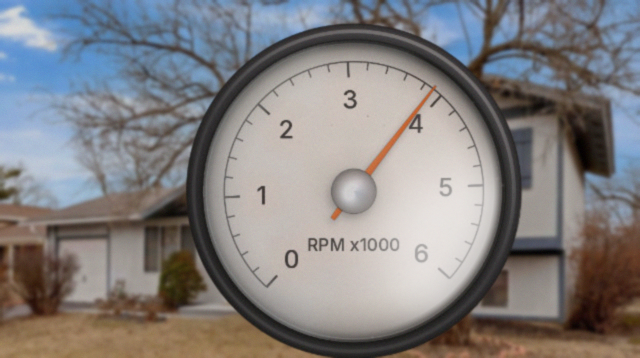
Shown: 3900 rpm
